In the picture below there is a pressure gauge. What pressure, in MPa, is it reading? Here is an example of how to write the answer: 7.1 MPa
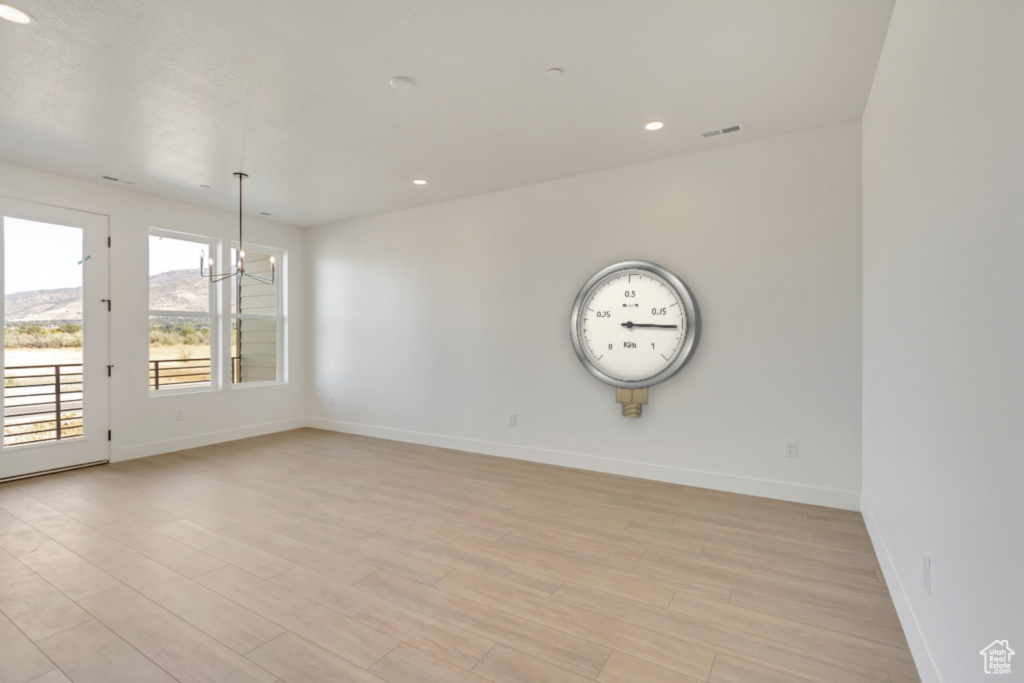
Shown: 0.85 MPa
